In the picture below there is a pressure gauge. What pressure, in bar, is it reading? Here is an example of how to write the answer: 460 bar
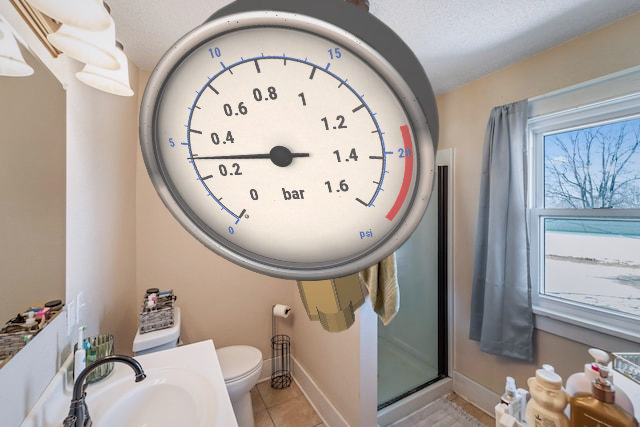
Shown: 0.3 bar
